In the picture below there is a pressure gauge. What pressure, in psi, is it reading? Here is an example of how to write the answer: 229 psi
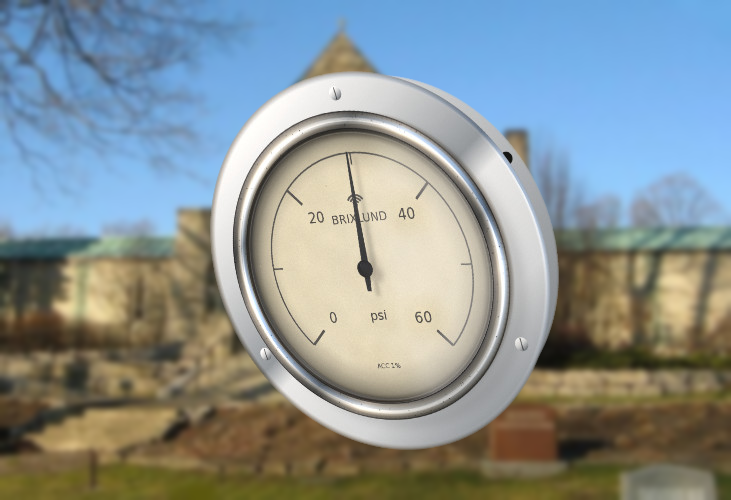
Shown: 30 psi
